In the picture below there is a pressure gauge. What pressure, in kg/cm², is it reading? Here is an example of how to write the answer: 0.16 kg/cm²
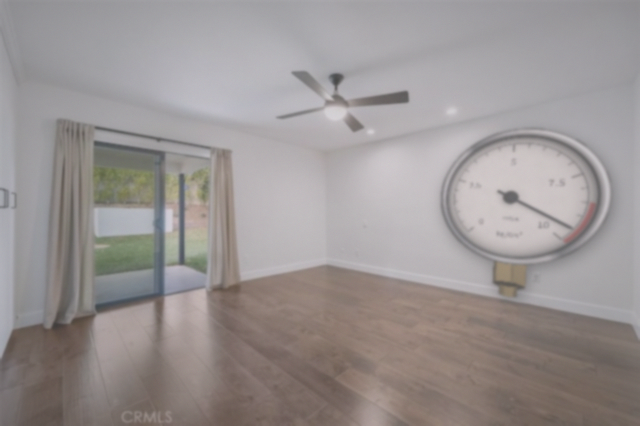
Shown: 9.5 kg/cm²
